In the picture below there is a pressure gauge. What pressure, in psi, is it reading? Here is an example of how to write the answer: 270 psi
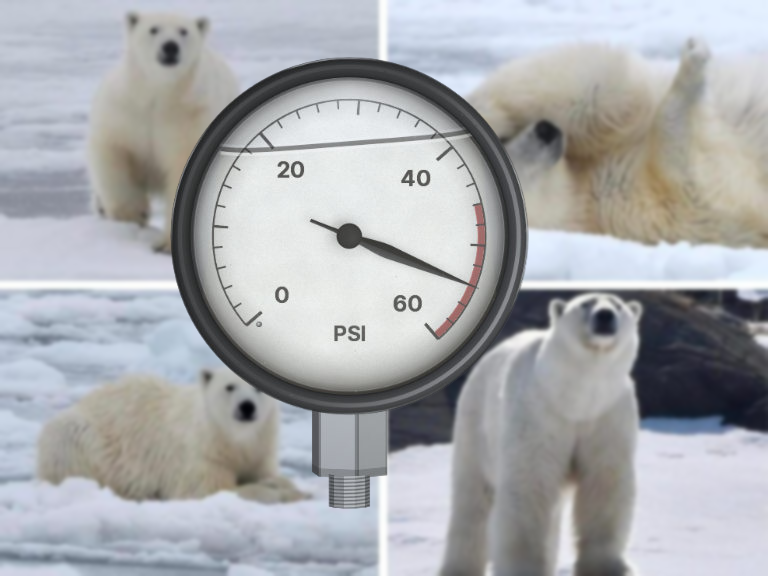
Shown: 54 psi
